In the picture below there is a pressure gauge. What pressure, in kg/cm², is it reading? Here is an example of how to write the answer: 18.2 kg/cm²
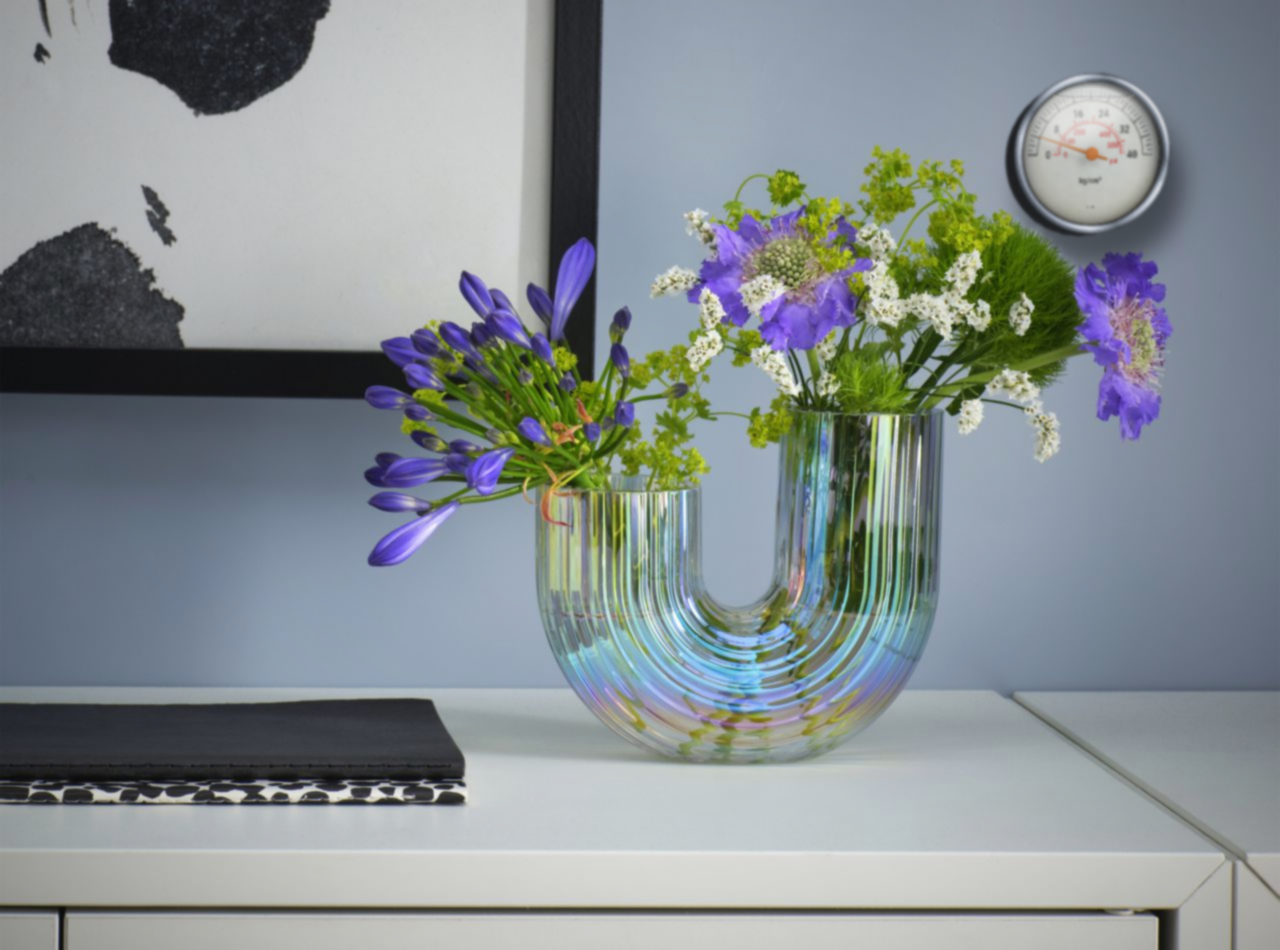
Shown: 4 kg/cm²
